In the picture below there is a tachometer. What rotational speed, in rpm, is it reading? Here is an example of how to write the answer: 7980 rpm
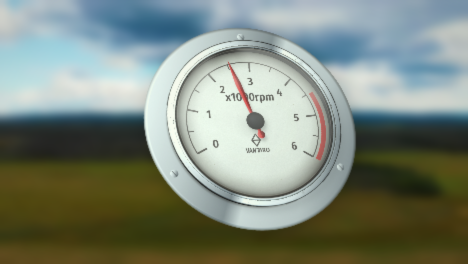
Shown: 2500 rpm
